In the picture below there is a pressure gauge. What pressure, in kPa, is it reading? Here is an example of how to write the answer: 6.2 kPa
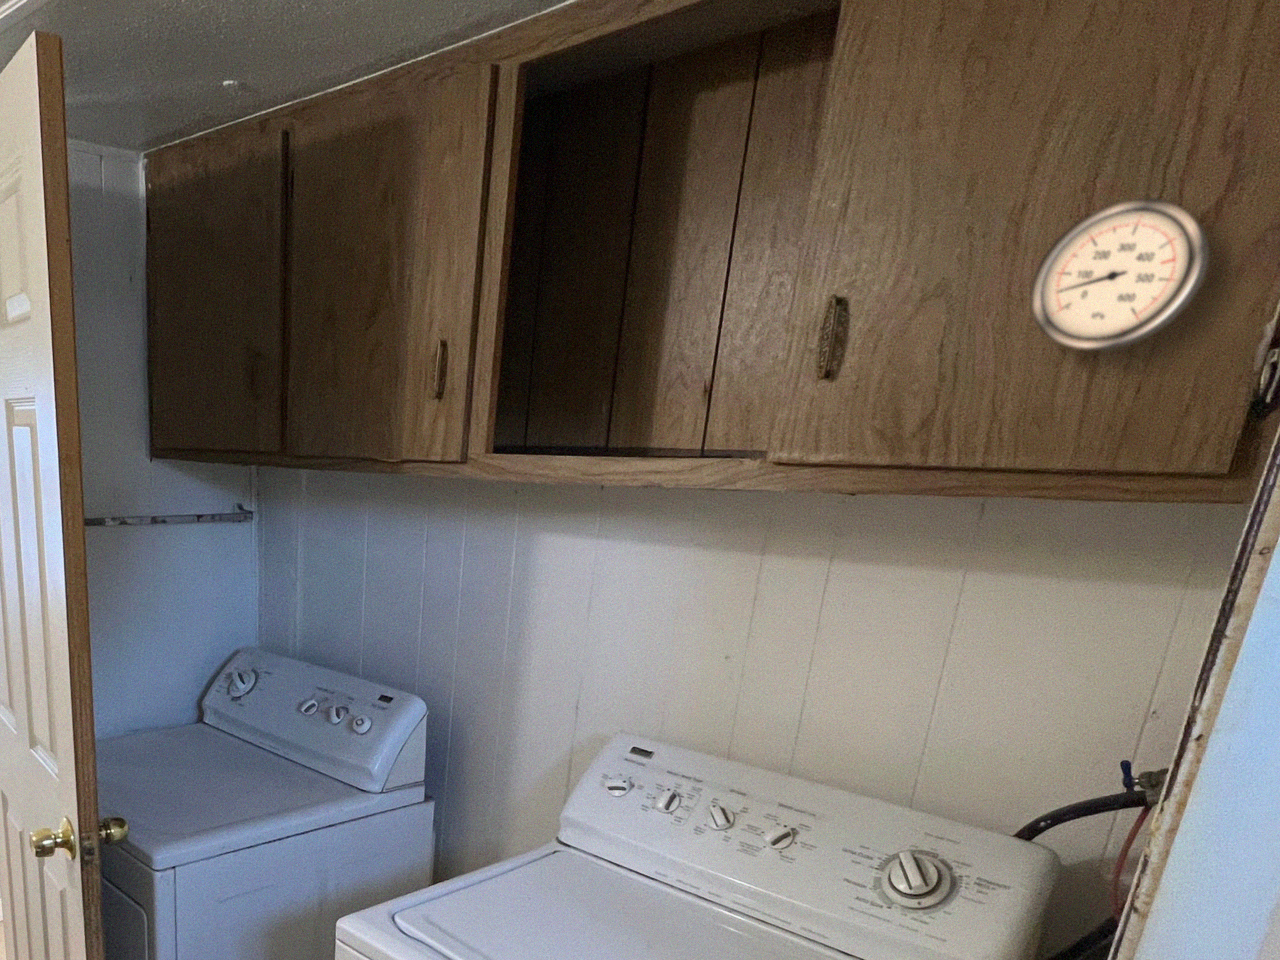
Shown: 50 kPa
